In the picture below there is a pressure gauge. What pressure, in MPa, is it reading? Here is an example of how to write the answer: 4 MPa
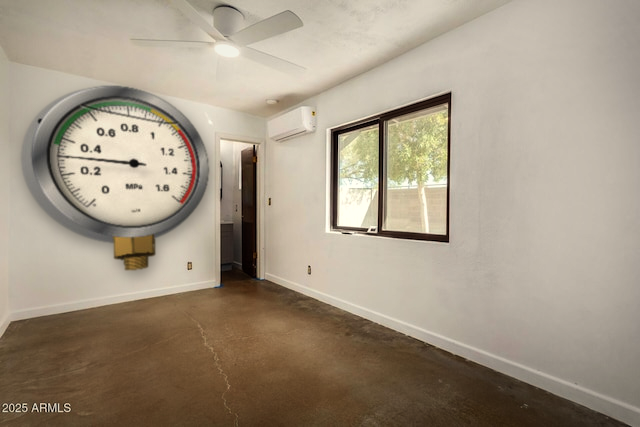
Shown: 0.3 MPa
